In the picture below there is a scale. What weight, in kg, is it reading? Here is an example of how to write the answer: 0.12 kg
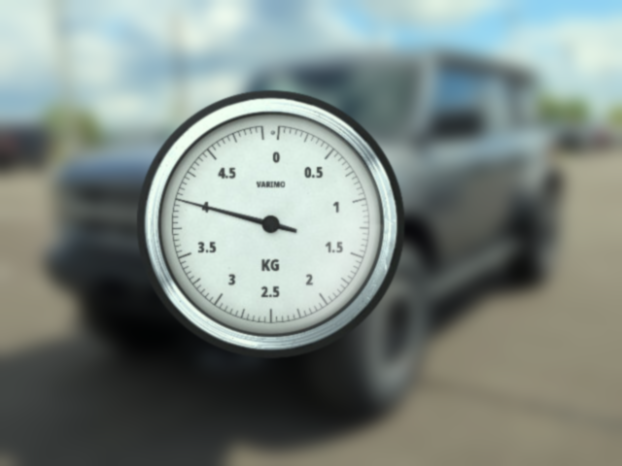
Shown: 4 kg
